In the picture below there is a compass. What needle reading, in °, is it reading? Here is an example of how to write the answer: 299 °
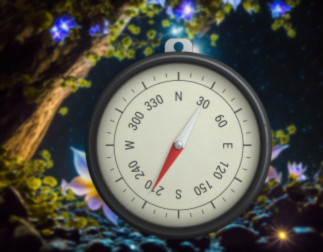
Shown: 210 °
